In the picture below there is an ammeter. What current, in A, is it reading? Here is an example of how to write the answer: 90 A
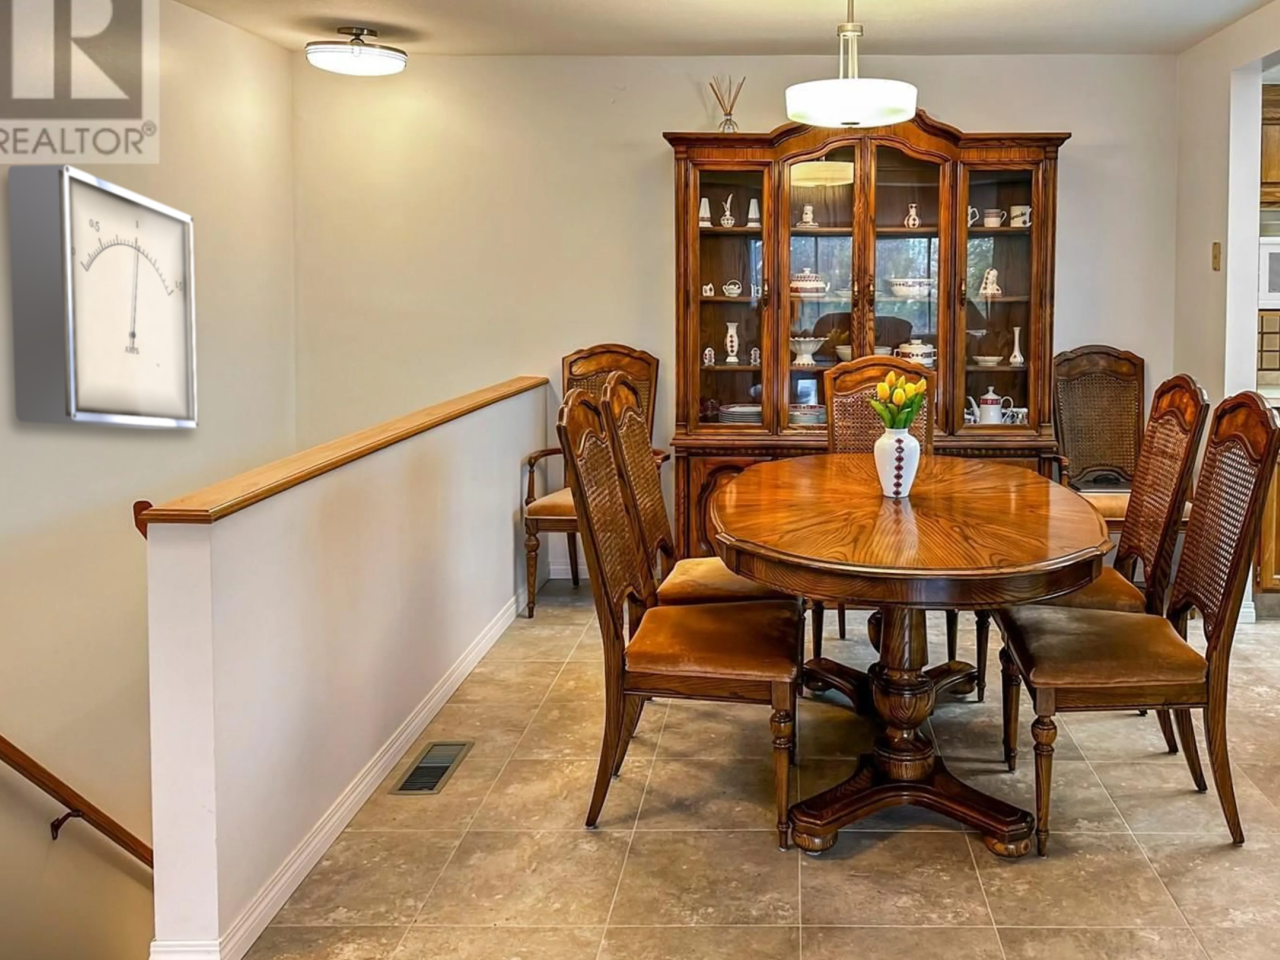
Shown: 1 A
